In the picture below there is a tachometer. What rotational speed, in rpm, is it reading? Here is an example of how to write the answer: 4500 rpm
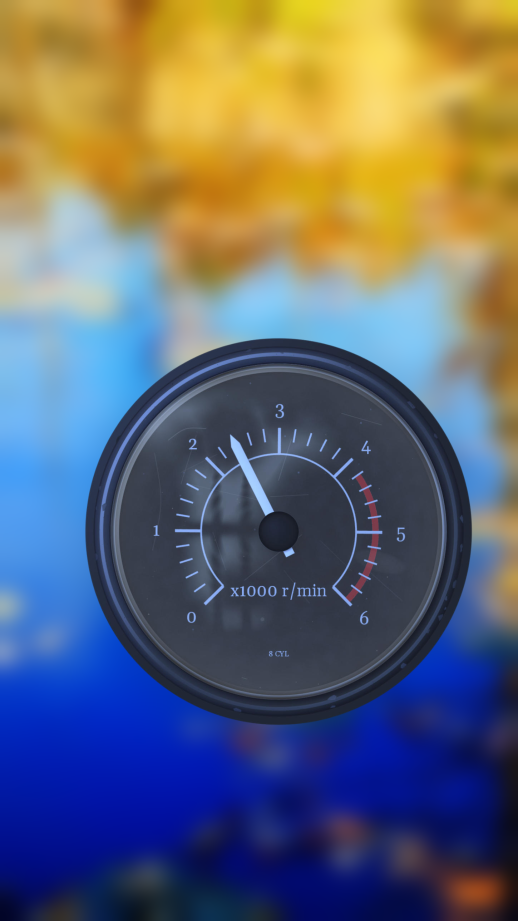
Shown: 2400 rpm
